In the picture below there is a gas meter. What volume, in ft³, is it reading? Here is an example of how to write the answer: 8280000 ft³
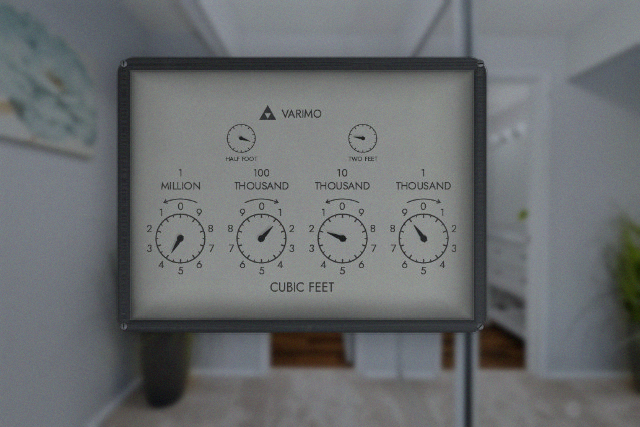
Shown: 411900 ft³
